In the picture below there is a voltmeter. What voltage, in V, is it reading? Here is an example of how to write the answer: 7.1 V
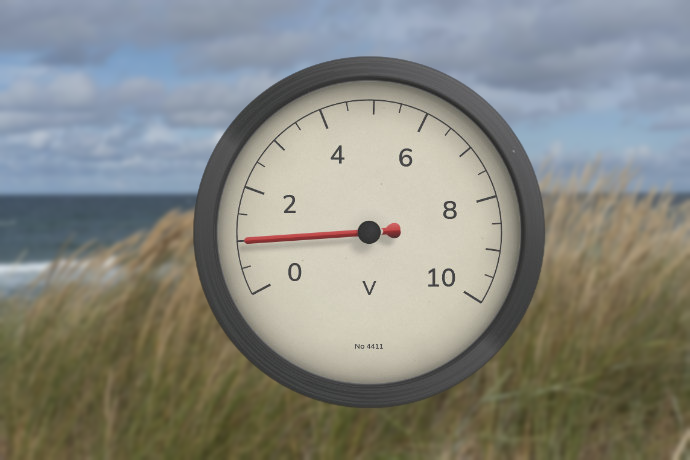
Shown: 1 V
